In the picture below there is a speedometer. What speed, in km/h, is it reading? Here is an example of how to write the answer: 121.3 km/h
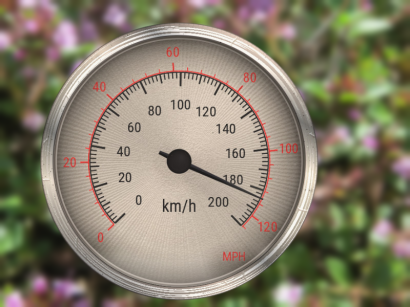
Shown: 184 km/h
